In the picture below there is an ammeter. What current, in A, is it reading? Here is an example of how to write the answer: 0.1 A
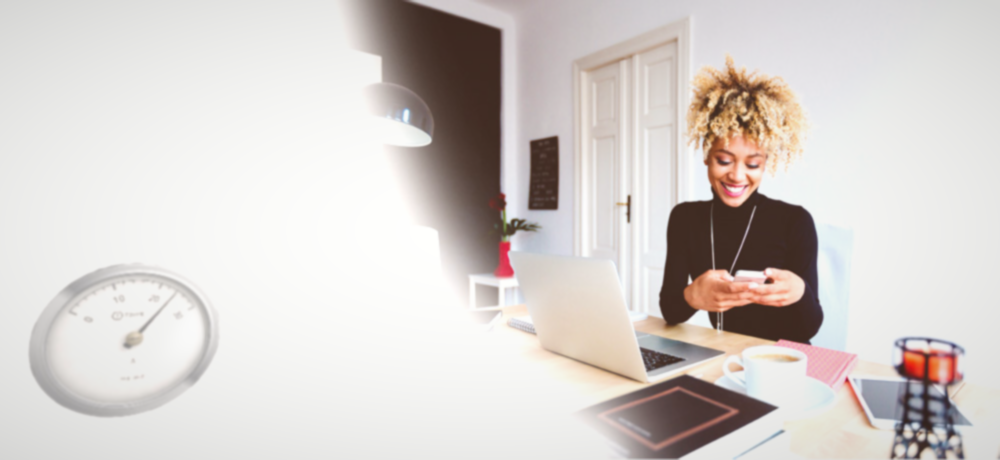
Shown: 24 A
